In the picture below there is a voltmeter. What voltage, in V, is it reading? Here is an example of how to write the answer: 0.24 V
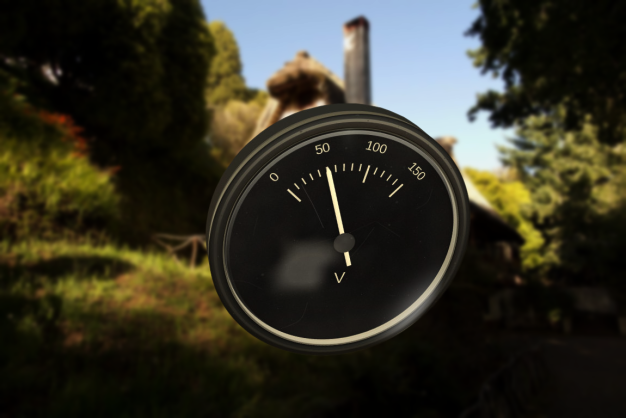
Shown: 50 V
